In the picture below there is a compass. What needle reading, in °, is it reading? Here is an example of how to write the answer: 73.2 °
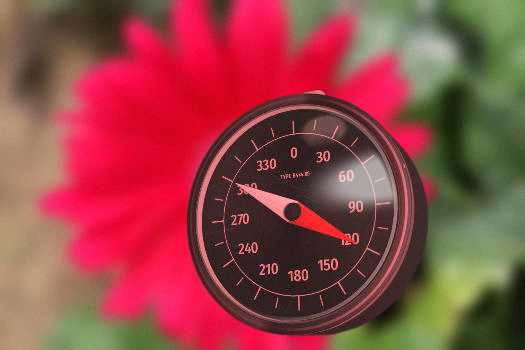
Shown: 120 °
